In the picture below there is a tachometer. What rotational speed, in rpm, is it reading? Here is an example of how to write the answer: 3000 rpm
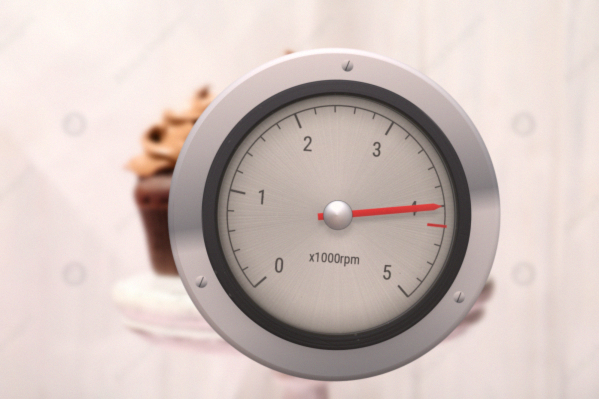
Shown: 4000 rpm
